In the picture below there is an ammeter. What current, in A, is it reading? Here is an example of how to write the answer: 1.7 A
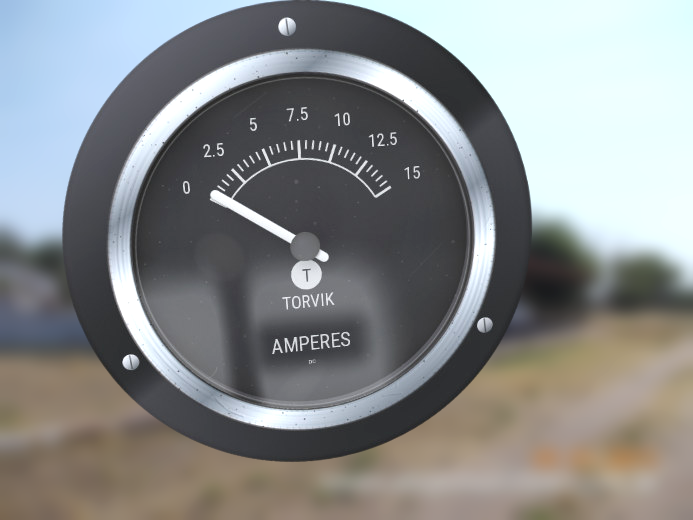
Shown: 0.5 A
